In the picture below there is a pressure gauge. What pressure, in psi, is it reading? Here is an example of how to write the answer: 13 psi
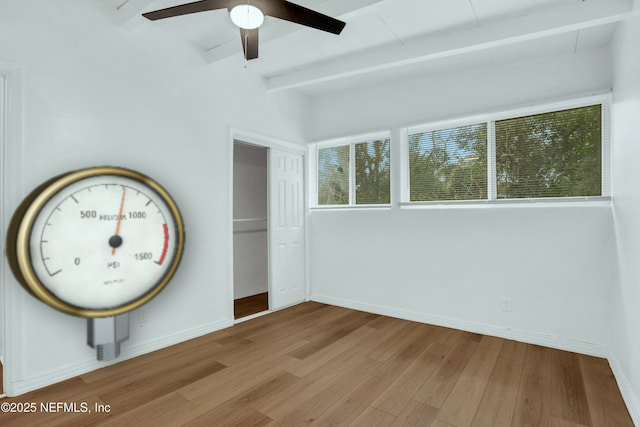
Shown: 800 psi
